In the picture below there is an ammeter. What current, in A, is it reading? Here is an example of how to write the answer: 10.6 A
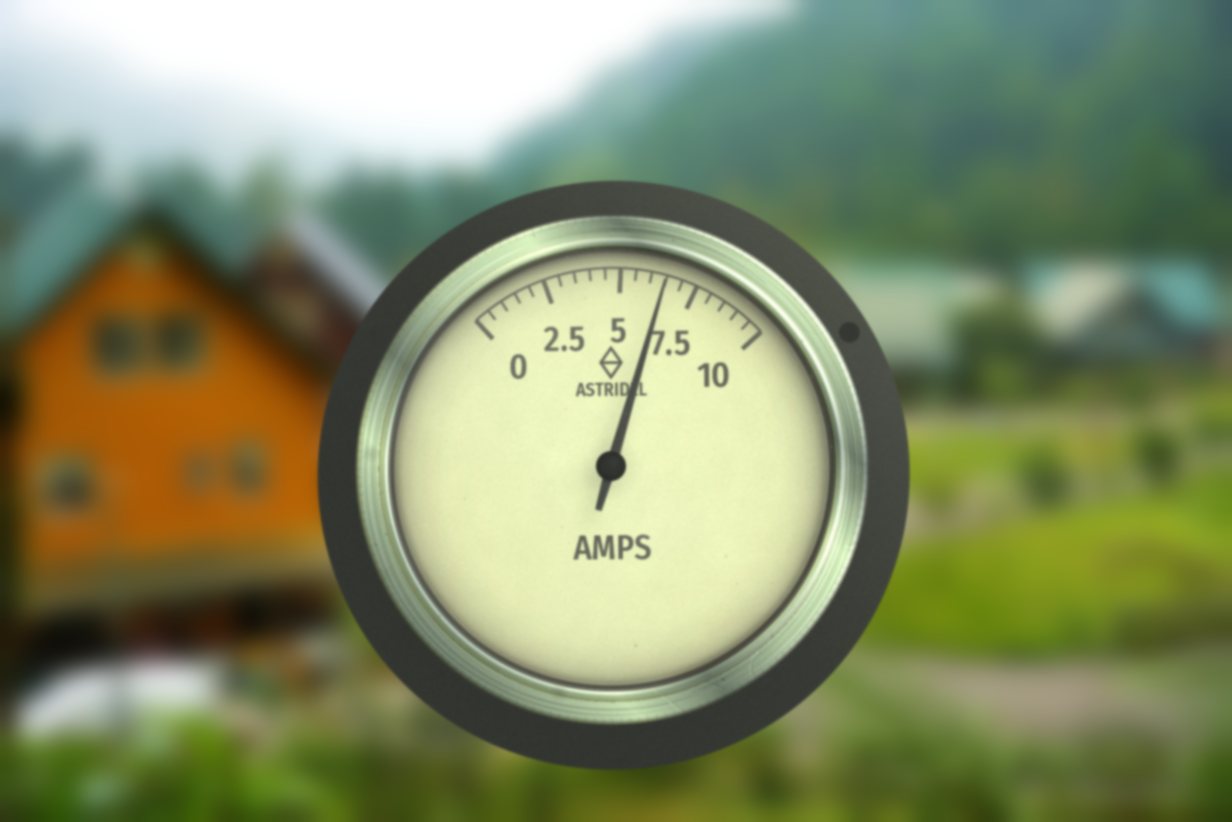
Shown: 6.5 A
